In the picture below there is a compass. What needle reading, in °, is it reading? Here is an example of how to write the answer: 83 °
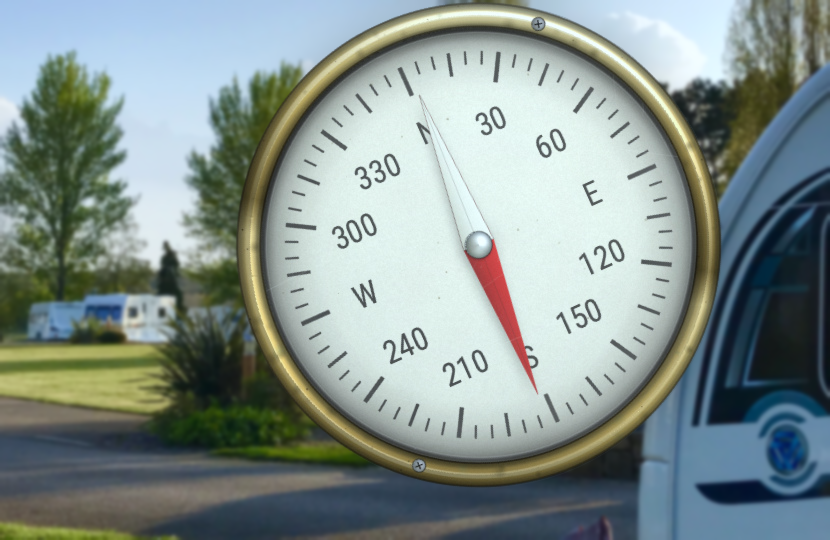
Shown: 182.5 °
